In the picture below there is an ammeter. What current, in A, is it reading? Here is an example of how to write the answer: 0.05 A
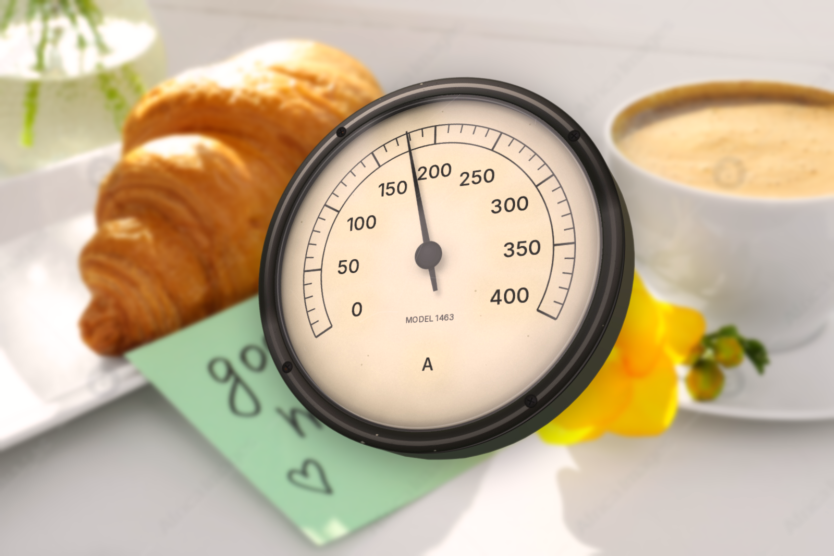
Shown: 180 A
